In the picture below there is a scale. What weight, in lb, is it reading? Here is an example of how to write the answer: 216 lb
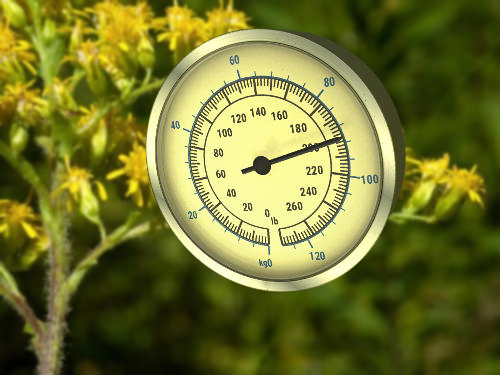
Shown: 200 lb
